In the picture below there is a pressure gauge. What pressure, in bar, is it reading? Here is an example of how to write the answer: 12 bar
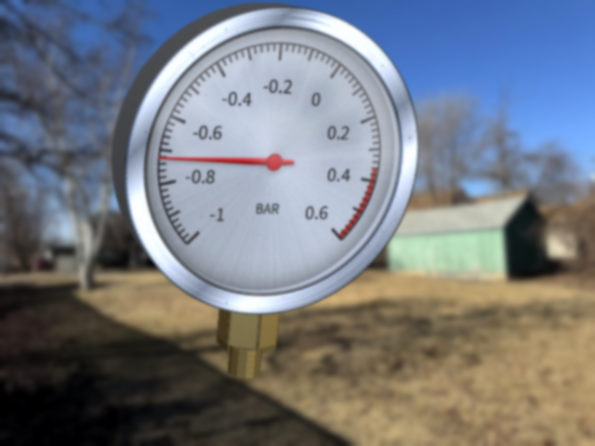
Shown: -0.72 bar
